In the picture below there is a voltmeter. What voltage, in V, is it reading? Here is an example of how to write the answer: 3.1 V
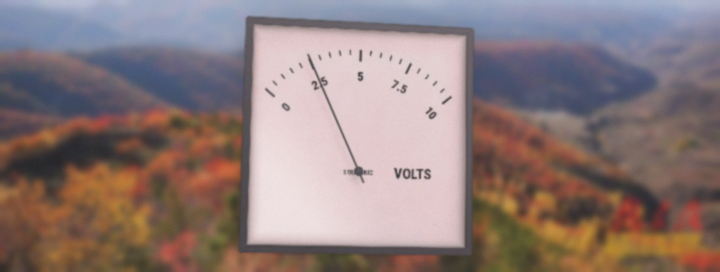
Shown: 2.5 V
